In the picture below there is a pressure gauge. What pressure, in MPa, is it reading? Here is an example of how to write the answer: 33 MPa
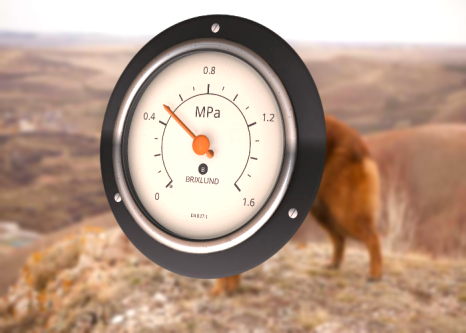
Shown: 0.5 MPa
